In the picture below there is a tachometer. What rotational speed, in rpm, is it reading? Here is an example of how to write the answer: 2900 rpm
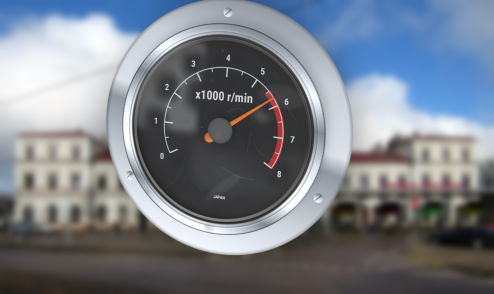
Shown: 5750 rpm
